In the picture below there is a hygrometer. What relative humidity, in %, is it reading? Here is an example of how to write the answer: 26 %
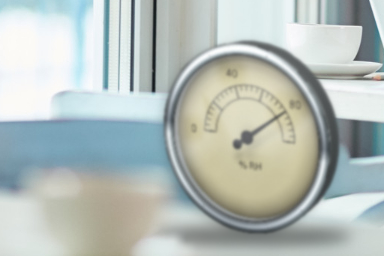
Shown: 80 %
